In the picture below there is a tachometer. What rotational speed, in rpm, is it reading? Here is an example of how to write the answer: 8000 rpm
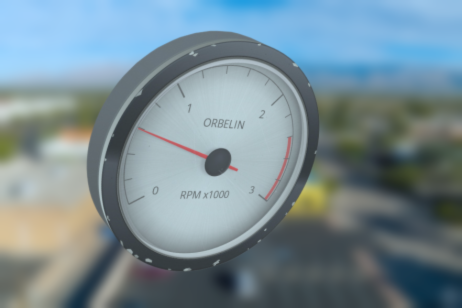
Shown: 600 rpm
